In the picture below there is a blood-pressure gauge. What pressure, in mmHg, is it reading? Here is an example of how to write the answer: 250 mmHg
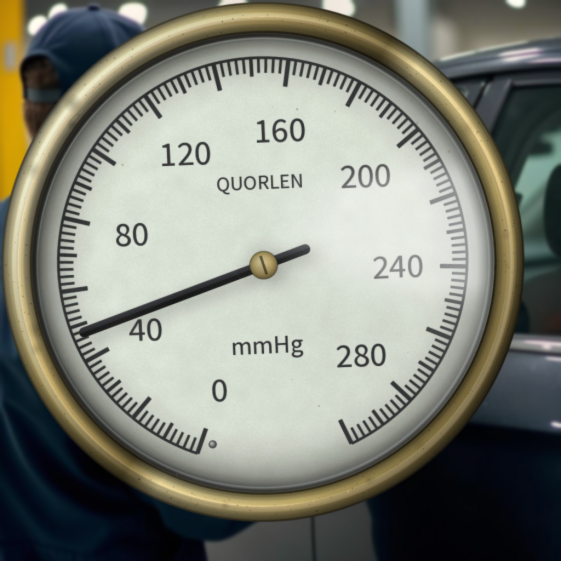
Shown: 48 mmHg
